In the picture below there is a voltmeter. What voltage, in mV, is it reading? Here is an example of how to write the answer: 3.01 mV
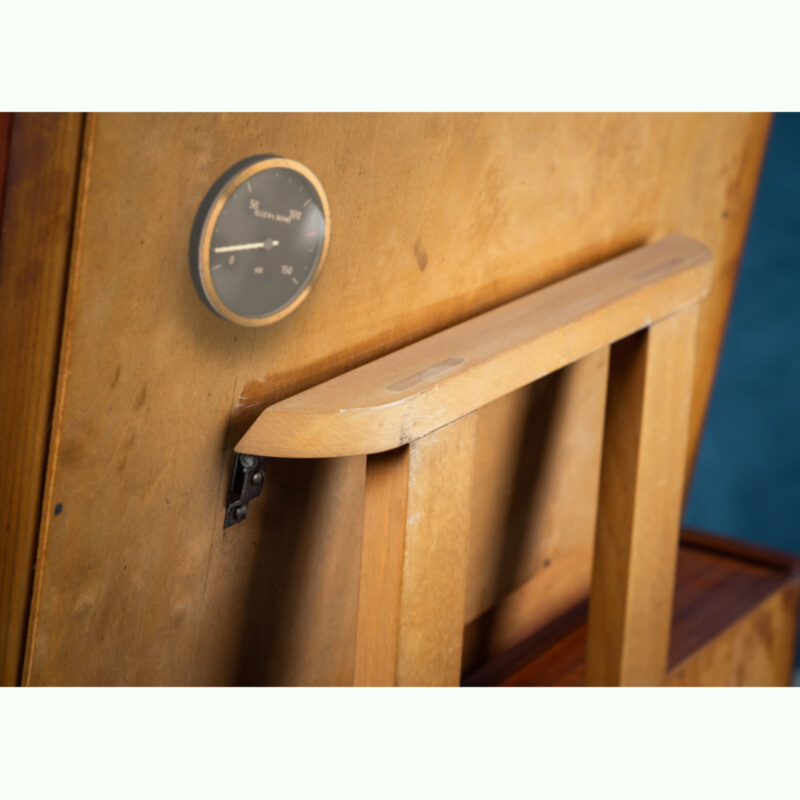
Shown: 10 mV
